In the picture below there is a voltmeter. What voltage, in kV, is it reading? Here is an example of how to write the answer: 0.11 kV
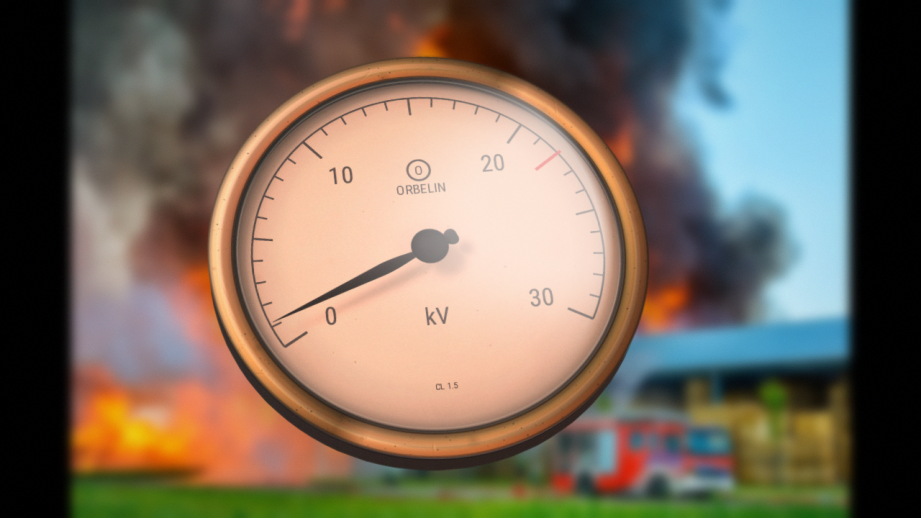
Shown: 1 kV
